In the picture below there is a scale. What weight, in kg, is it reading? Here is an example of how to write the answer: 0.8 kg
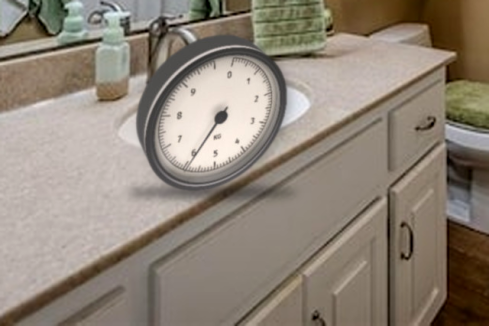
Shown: 6 kg
